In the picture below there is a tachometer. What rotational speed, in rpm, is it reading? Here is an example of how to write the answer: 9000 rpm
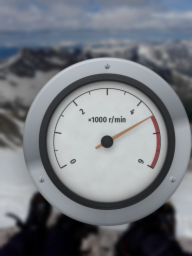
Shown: 4500 rpm
